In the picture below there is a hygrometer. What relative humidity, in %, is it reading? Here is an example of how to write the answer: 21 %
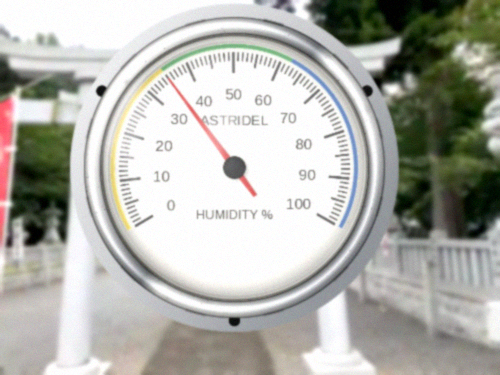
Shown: 35 %
